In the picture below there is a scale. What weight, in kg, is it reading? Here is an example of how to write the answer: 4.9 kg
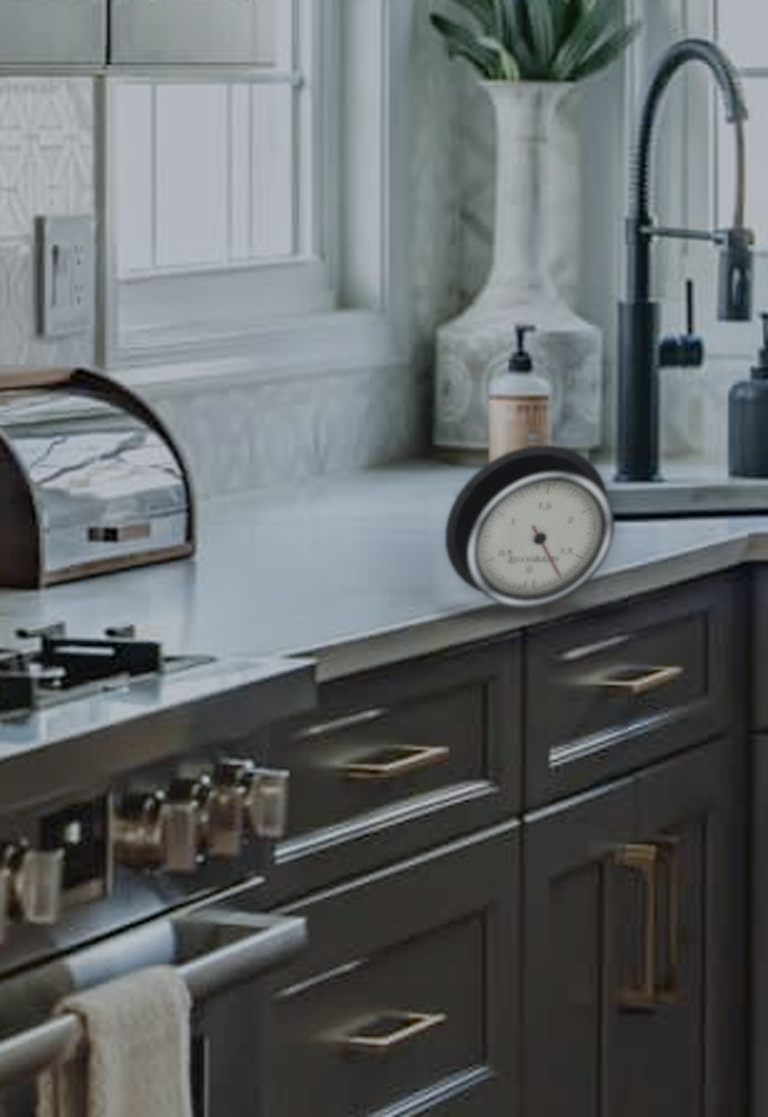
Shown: 2.75 kg
